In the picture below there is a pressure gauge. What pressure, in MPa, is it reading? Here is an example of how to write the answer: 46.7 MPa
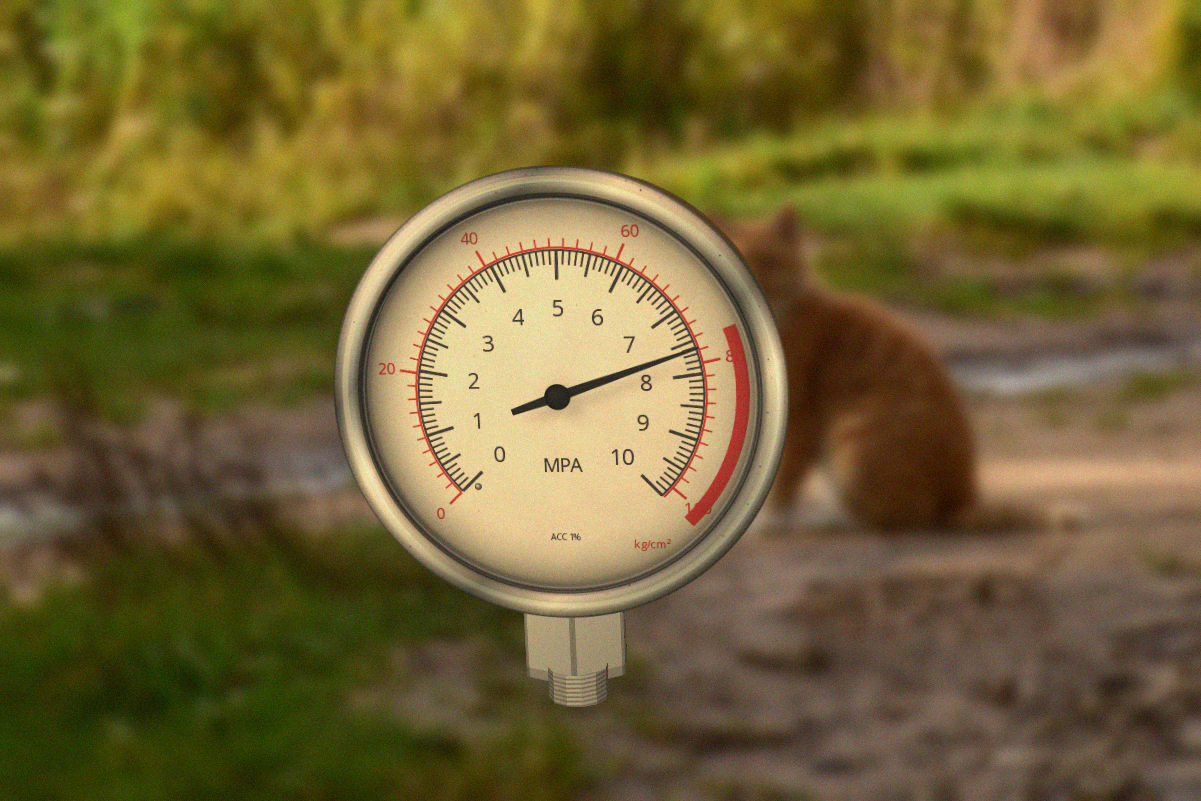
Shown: 7.6 MPa
